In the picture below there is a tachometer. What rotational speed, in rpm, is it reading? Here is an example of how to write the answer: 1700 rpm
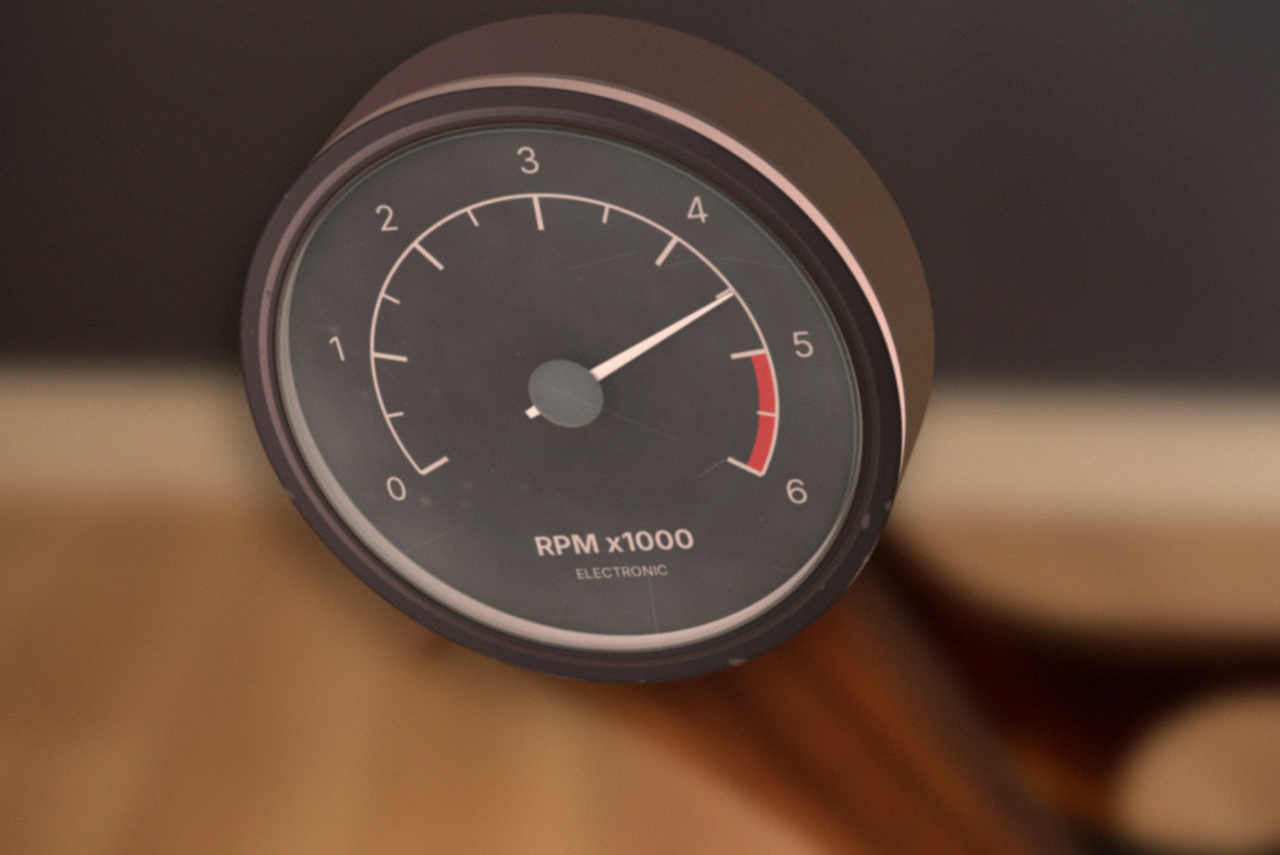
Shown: 4500 rpm
